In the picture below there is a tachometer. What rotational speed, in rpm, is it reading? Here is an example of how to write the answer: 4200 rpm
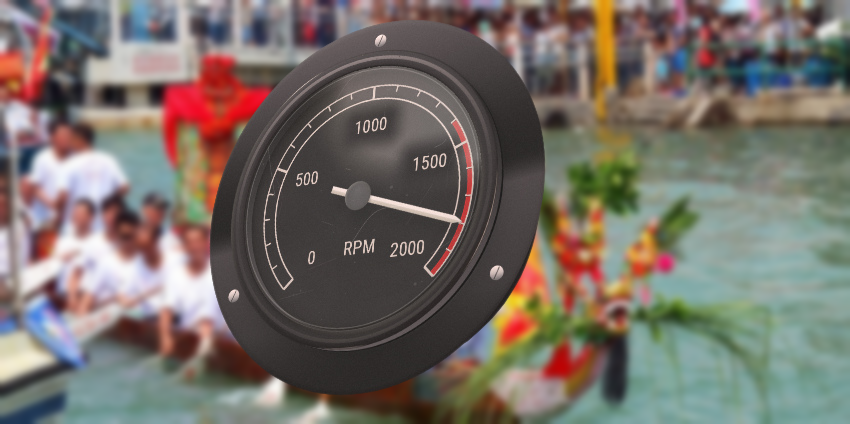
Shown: 1800 rpm
